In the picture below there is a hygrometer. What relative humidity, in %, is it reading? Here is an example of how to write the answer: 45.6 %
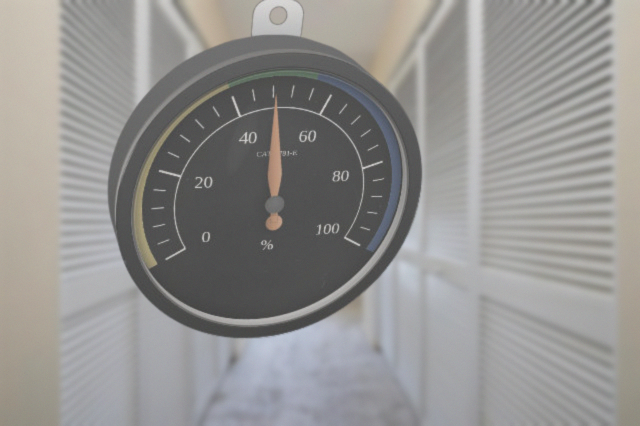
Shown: 48 %
